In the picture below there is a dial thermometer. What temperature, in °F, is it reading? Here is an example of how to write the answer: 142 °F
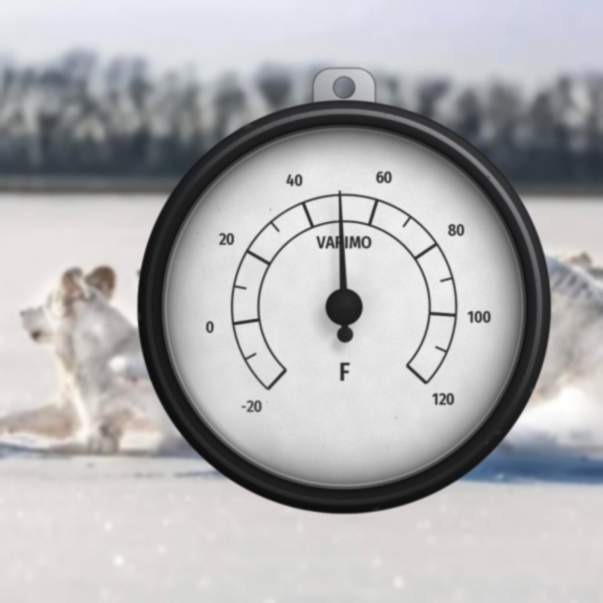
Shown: 50 °F
